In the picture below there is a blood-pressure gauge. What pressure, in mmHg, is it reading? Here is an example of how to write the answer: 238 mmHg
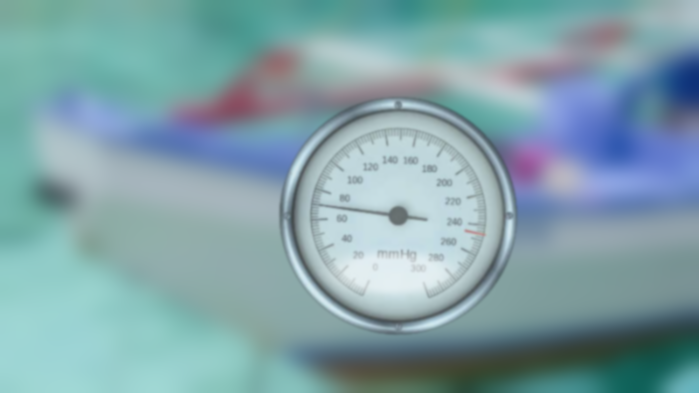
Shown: 70 mmHg
